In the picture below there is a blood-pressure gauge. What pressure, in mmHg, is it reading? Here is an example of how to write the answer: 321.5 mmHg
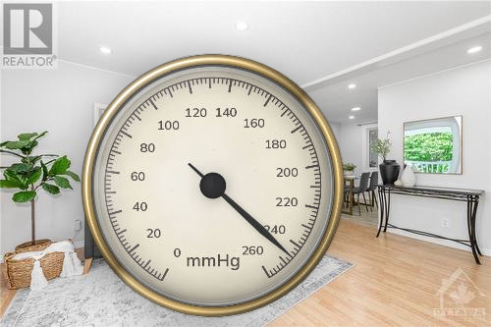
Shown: 246 mmHg
